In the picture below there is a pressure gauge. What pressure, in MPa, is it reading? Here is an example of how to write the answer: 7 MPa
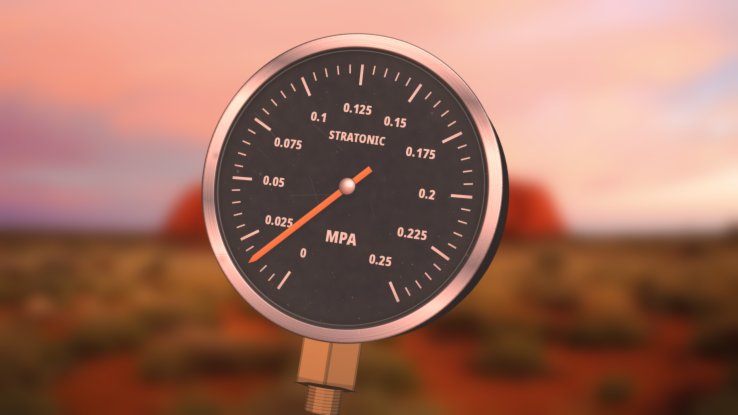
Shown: 0.015 MPa
